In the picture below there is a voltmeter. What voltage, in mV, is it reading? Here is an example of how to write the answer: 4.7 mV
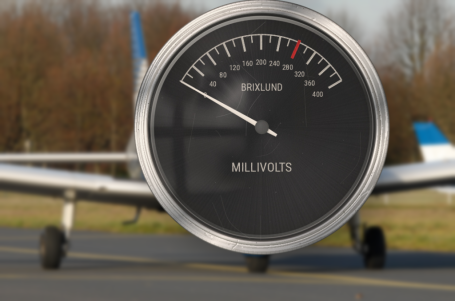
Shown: 0 mV
